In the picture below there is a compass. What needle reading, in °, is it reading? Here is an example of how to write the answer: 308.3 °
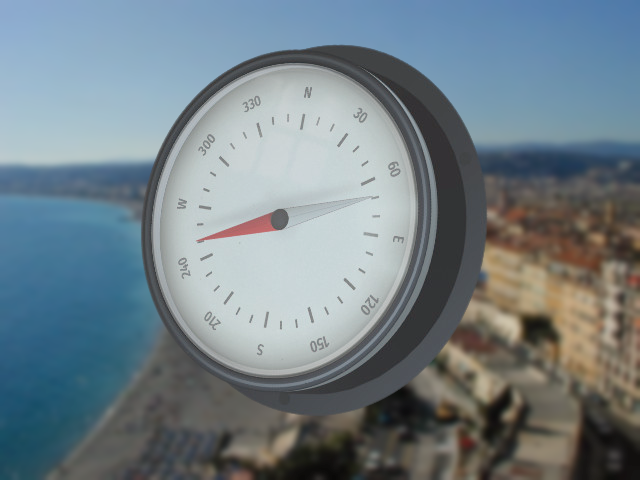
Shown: 250 °
